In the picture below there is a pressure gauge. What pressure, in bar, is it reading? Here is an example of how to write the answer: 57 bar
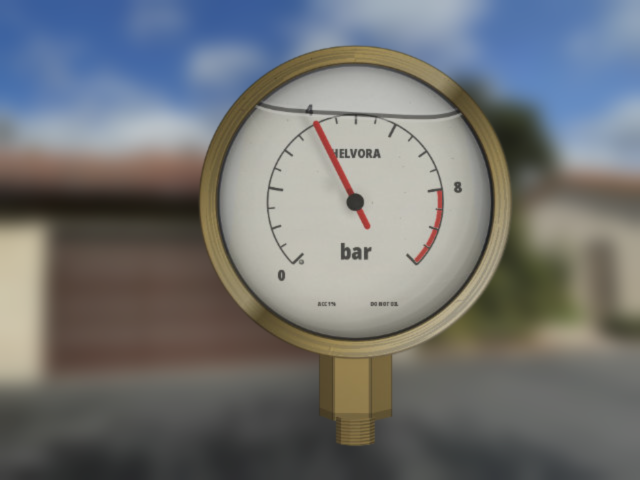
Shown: 4 bar
